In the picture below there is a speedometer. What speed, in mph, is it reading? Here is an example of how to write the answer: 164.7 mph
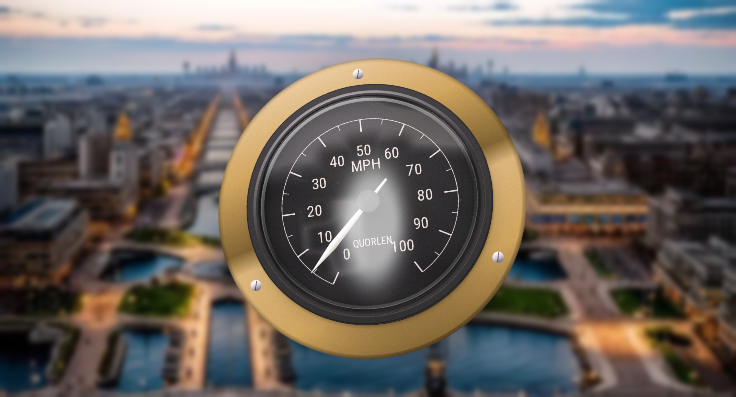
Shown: 5 mph
